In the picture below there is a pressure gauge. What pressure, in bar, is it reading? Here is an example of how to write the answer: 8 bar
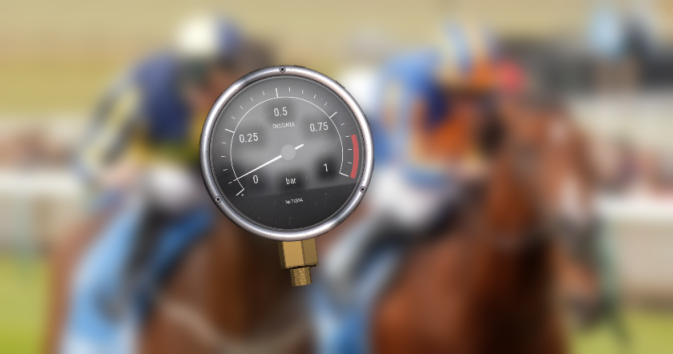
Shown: 0.05 bar
